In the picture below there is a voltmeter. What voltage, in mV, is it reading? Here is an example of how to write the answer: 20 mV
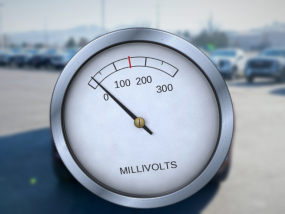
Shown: 25 mV
